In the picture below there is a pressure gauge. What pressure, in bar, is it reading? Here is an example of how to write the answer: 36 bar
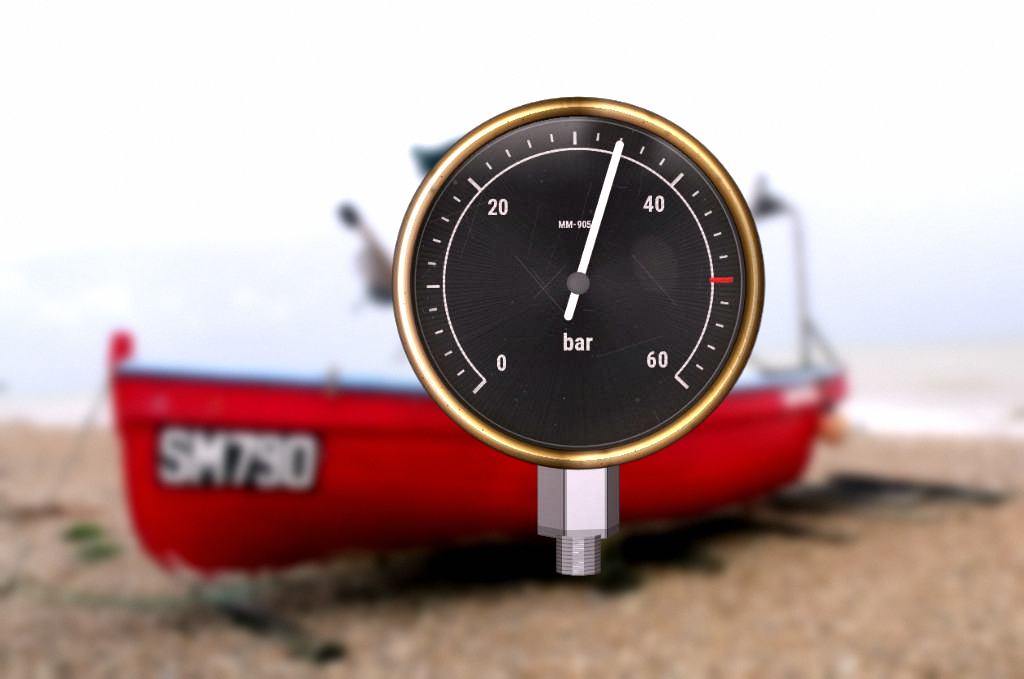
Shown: 34 bar
